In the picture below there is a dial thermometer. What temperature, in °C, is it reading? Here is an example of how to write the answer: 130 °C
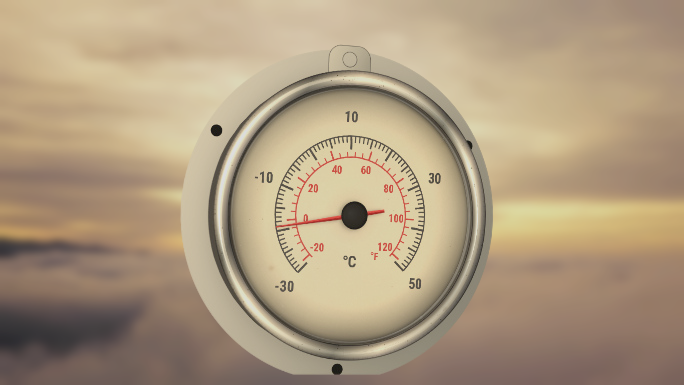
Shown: -19 °C
